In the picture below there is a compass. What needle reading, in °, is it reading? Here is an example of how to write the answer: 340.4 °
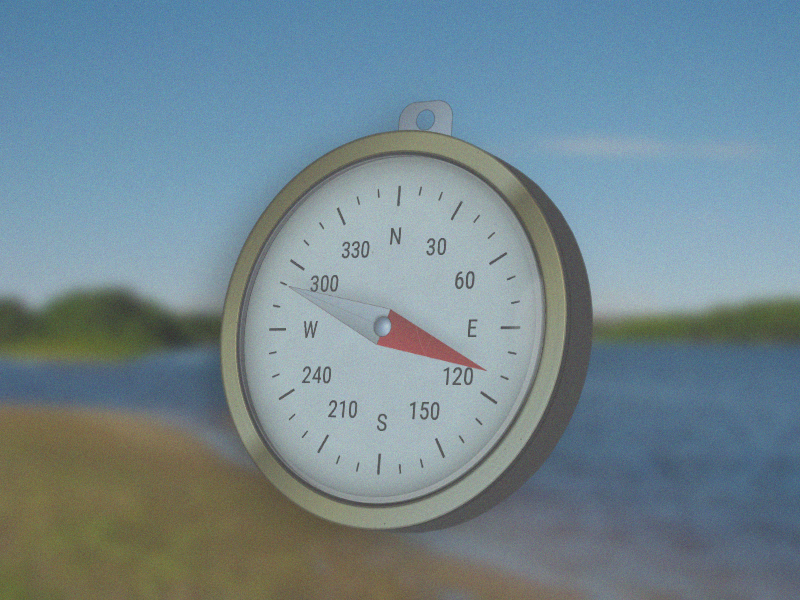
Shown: 110 °
